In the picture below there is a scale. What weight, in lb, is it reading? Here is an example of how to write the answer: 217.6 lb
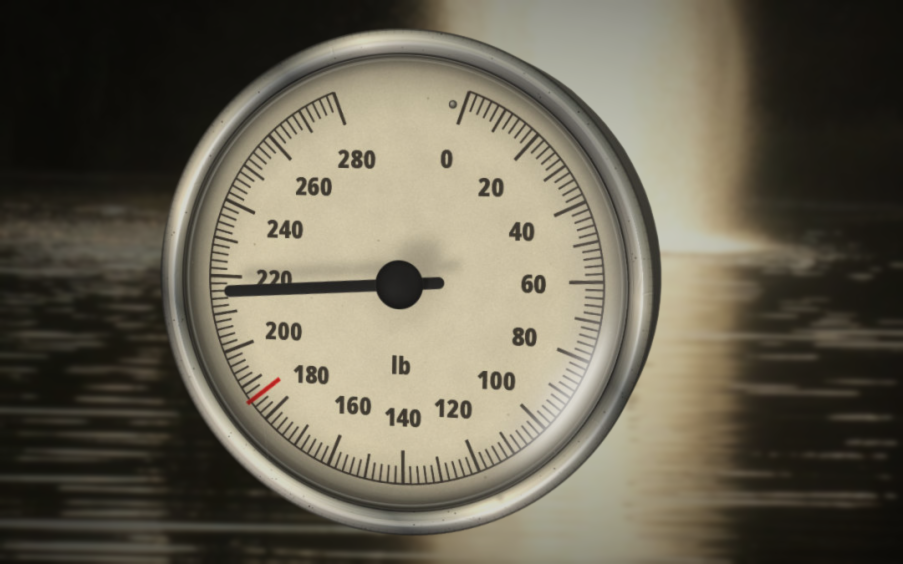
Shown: 216 lb
